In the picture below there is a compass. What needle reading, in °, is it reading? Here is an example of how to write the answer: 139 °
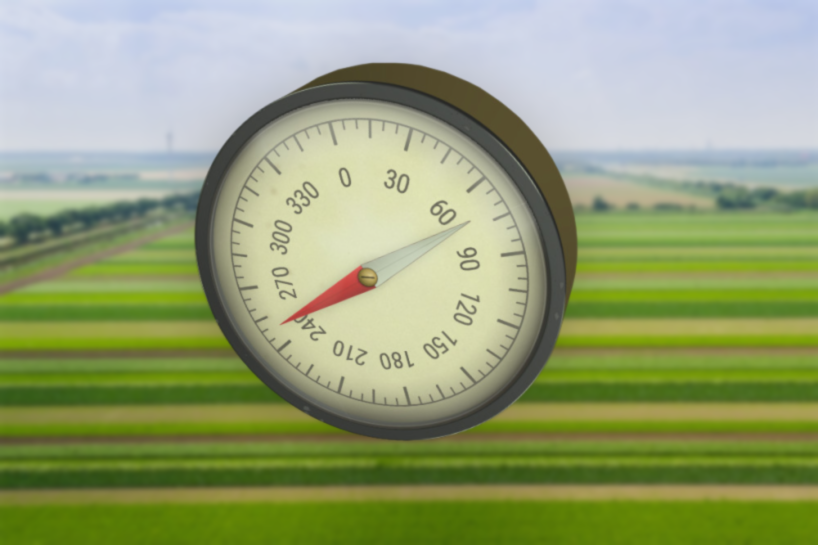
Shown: 250 °
